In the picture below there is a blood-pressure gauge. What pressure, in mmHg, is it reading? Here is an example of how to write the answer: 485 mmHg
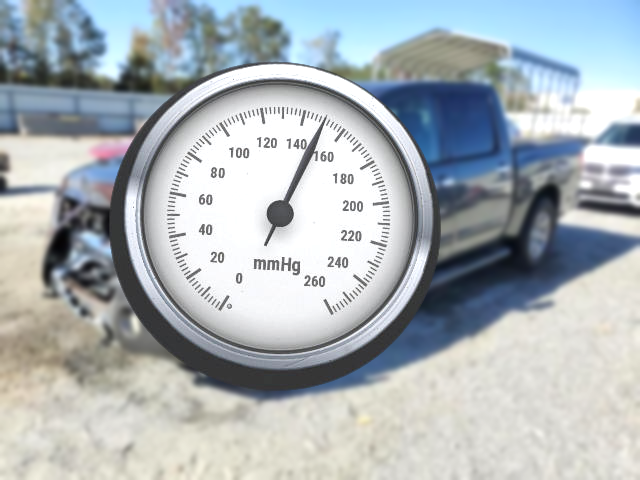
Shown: 150 mmHg
